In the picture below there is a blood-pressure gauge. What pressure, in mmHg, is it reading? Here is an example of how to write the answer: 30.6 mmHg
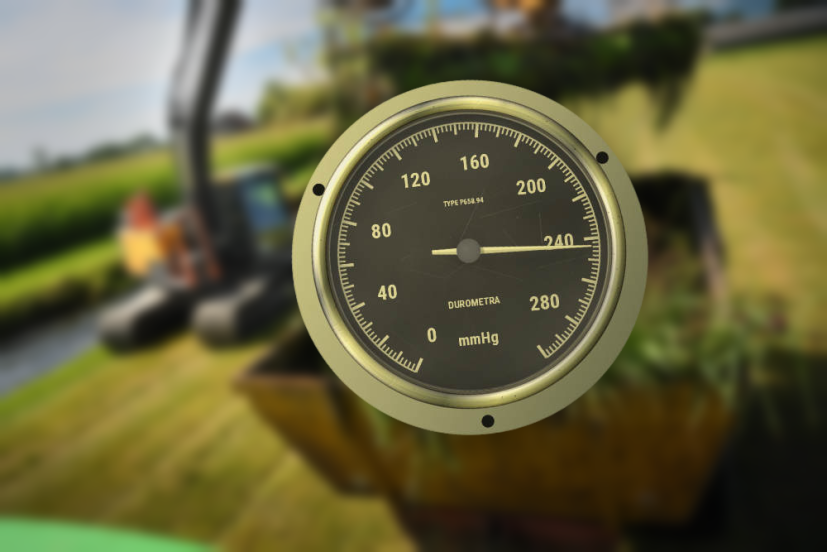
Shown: 244 mmHg
